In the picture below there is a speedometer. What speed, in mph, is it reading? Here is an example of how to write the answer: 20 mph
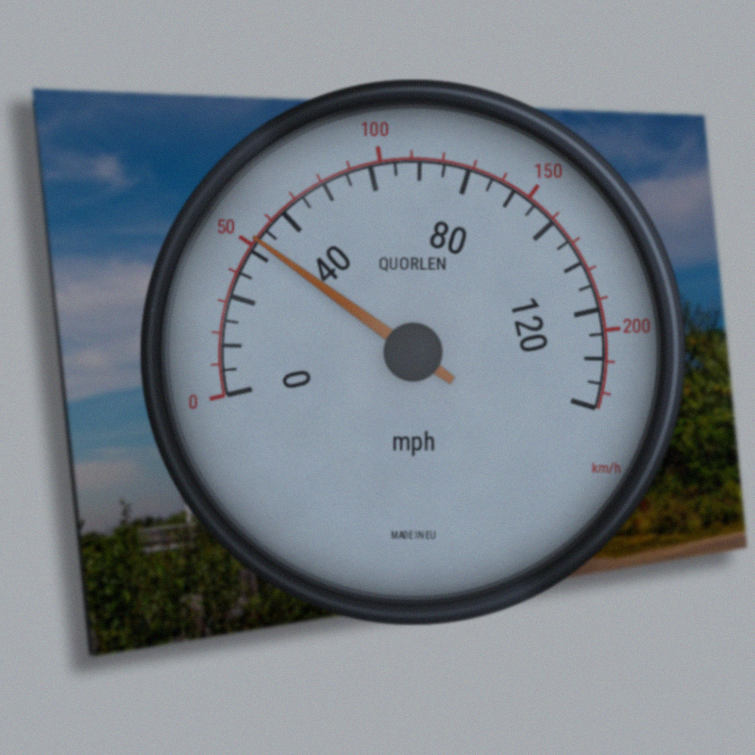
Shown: 32.5 mph
